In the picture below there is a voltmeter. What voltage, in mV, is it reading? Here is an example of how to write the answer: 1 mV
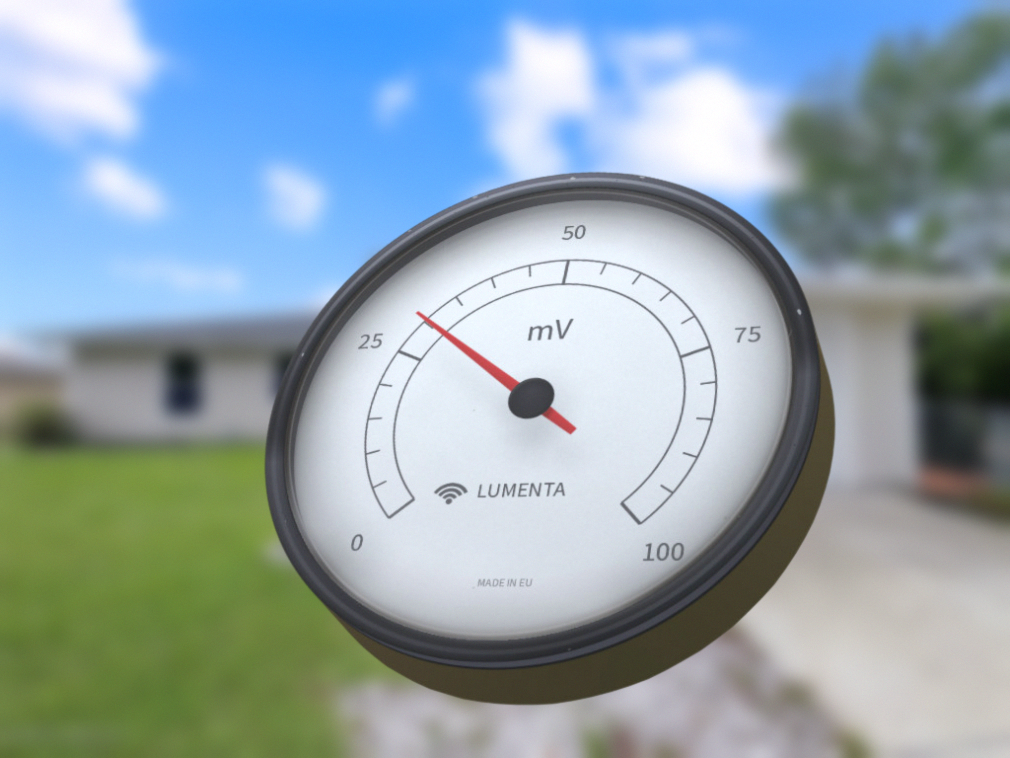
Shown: 30 mV
